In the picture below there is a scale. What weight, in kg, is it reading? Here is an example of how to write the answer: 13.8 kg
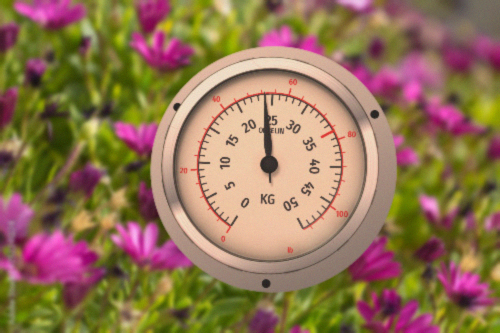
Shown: 24 kg
